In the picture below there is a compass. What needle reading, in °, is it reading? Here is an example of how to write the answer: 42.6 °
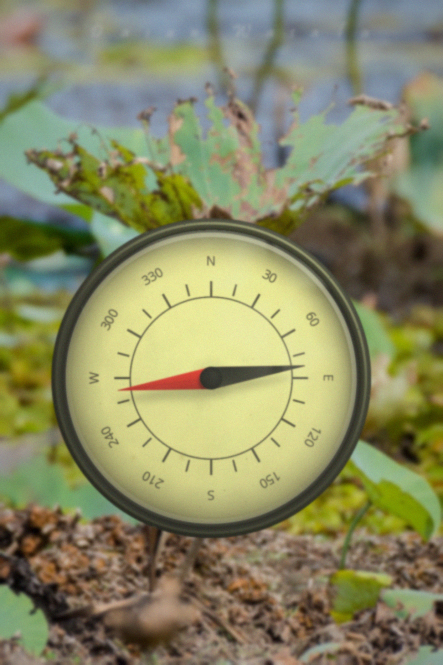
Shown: 262.5 °
